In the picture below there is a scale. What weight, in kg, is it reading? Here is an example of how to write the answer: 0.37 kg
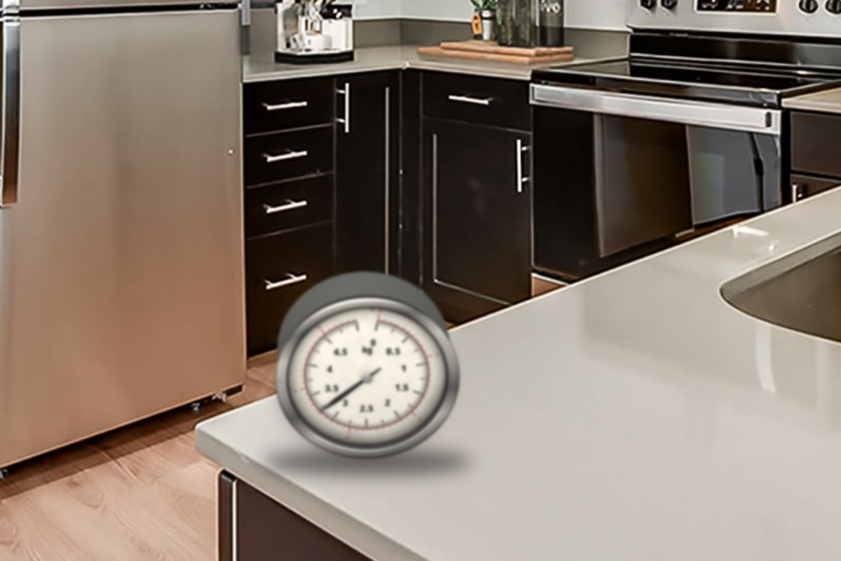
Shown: 3.25 kg
